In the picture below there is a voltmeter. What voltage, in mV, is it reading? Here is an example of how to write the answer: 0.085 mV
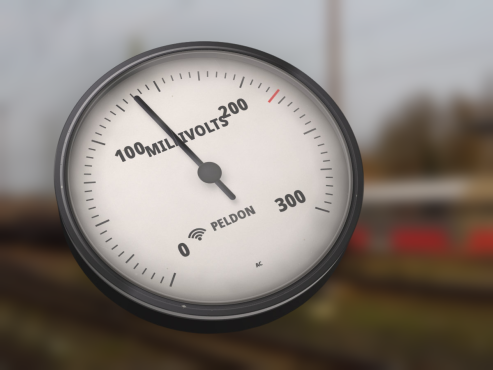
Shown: 135 mV
